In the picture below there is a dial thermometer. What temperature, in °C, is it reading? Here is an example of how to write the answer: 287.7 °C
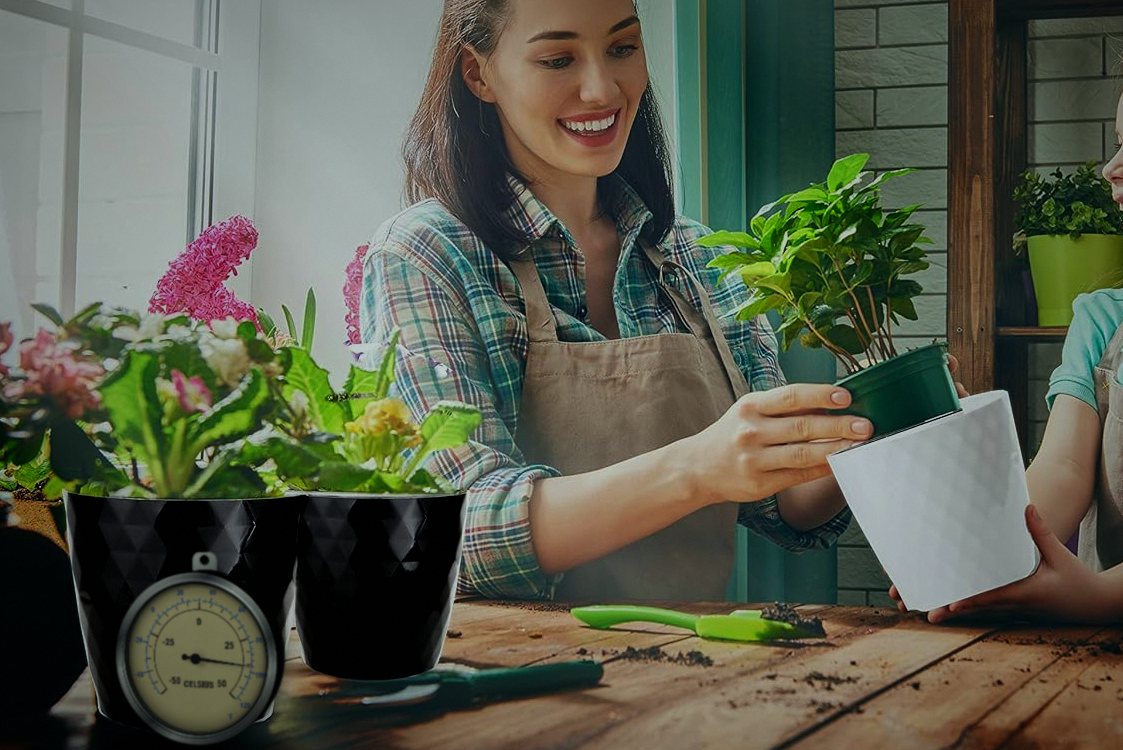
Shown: 35 °C
